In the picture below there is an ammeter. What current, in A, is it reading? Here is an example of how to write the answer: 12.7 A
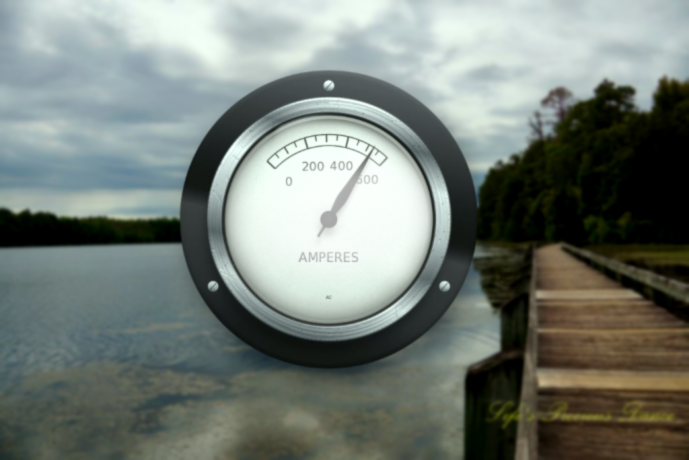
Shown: 525 A
